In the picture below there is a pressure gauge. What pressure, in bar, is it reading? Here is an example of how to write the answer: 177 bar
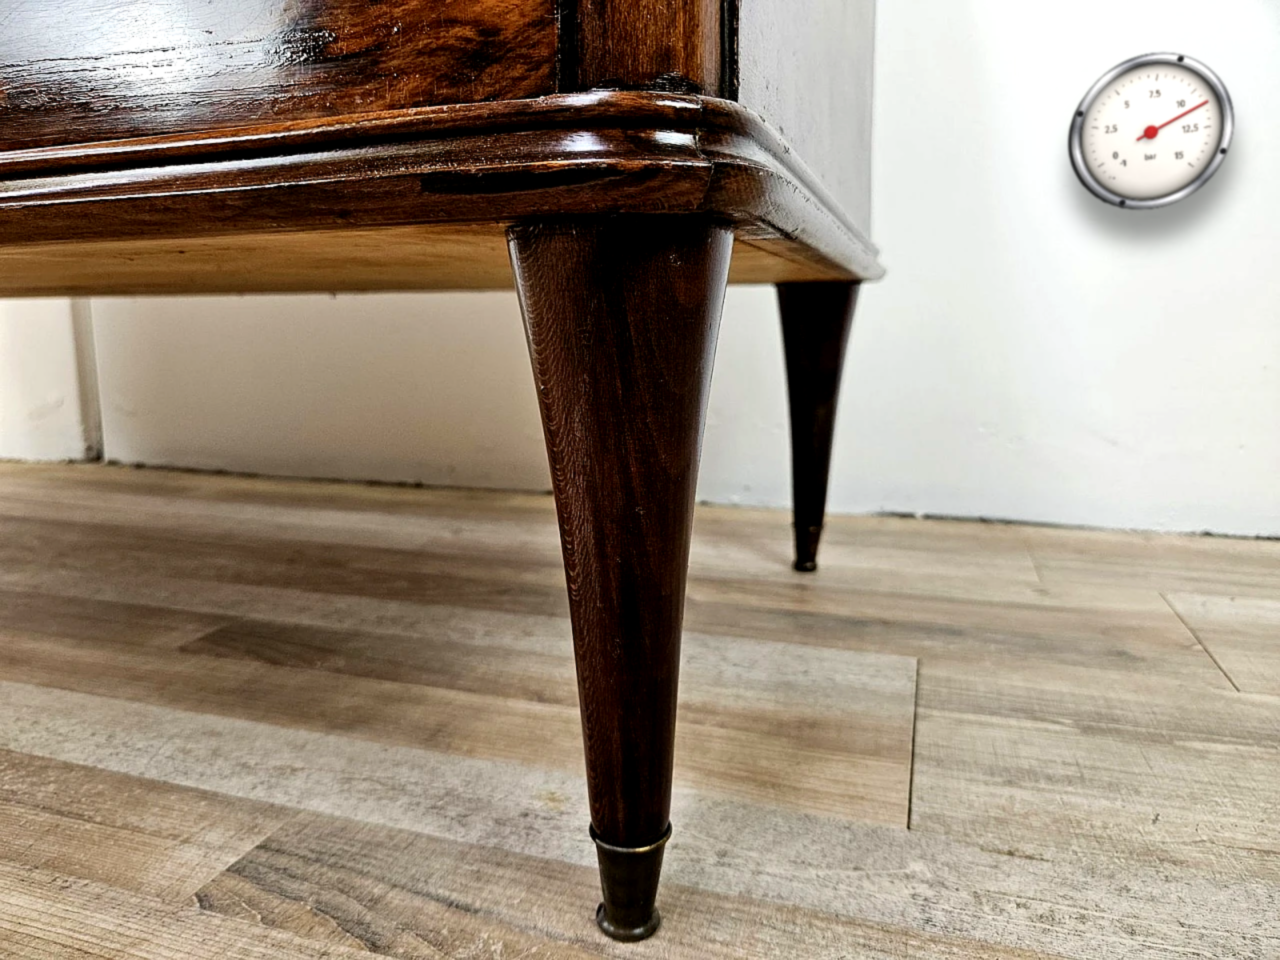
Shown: 11 bar
